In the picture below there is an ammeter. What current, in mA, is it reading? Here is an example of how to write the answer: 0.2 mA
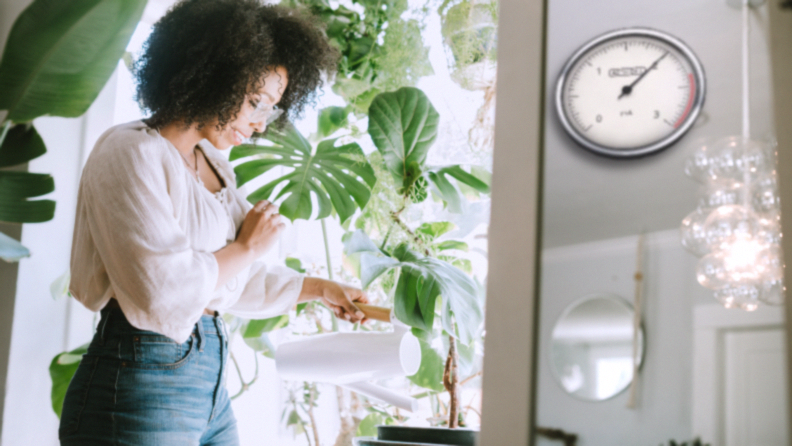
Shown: 2 mA
